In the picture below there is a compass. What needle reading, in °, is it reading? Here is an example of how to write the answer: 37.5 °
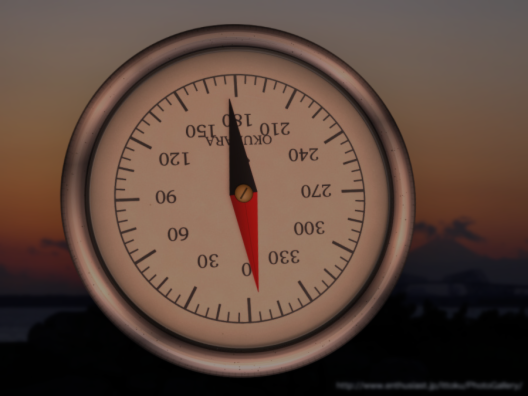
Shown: 355 °
